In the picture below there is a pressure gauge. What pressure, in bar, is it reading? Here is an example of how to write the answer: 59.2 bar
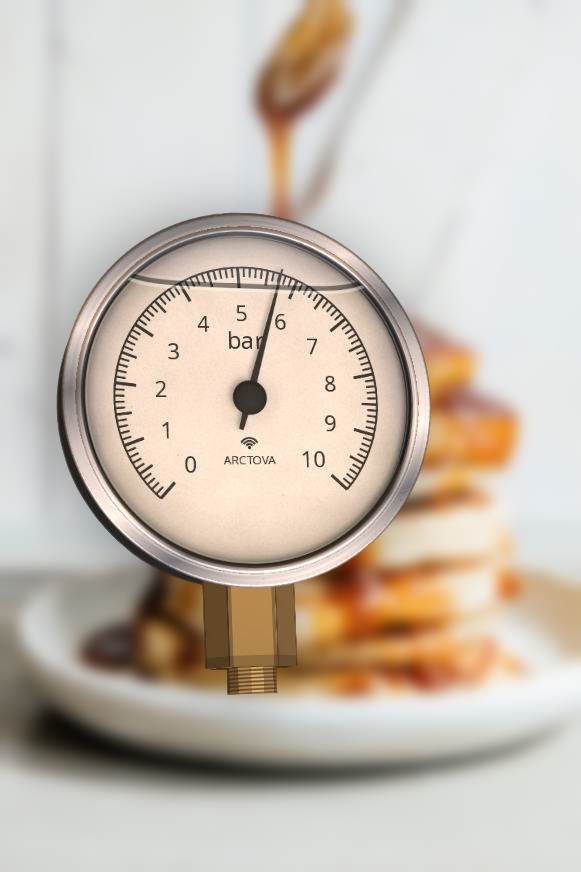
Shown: 5.7 bar
